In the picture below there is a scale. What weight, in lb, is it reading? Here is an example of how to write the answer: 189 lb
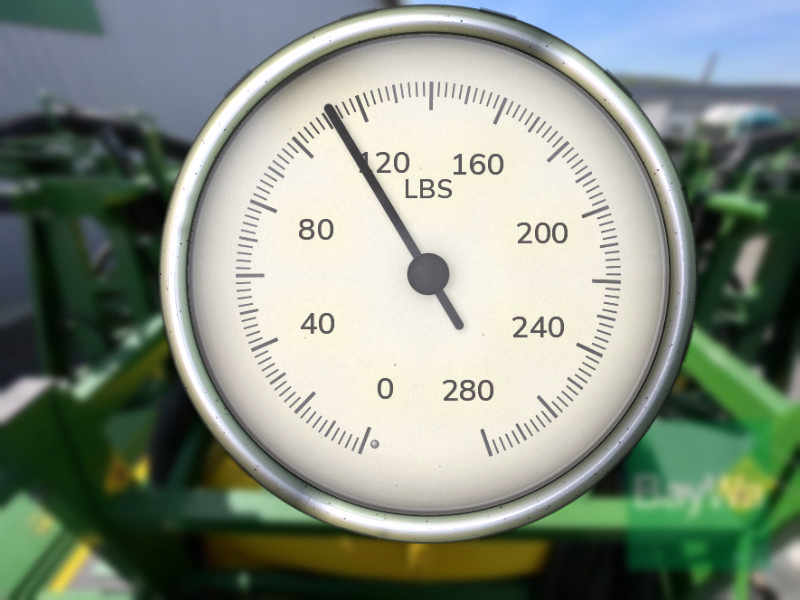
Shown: 112 lb
